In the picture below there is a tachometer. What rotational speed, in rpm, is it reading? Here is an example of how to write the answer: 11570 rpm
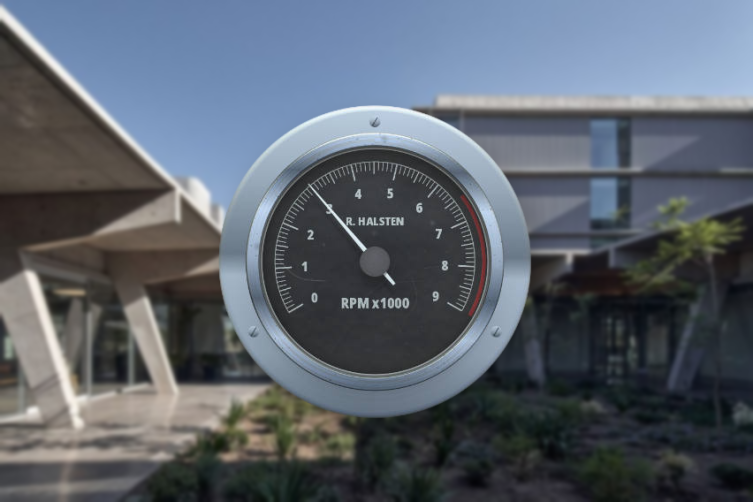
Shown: 3000 rpm
